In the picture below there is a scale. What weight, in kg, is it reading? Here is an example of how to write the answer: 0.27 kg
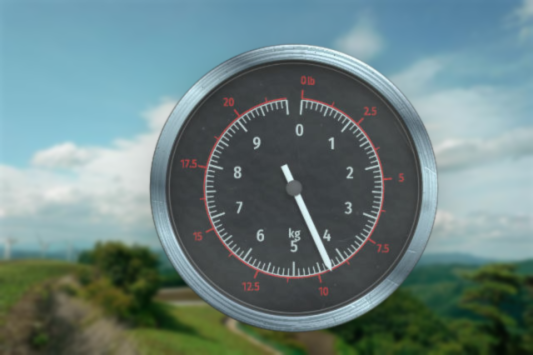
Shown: 4.3 kg
